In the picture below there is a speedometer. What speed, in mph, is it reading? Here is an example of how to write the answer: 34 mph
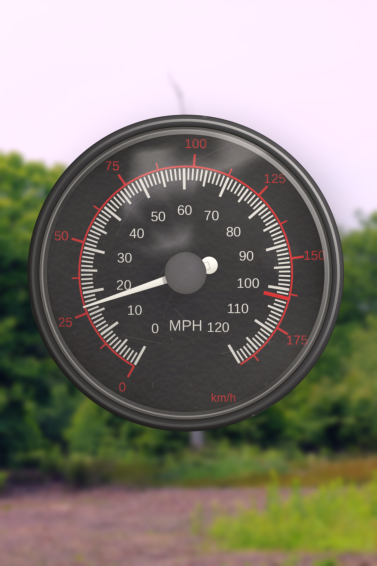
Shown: 17 mph
